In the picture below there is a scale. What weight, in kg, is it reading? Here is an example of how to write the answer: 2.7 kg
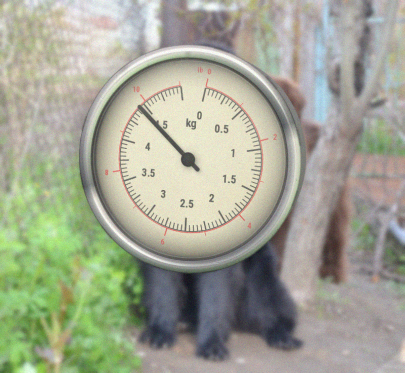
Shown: 4.45 kg
